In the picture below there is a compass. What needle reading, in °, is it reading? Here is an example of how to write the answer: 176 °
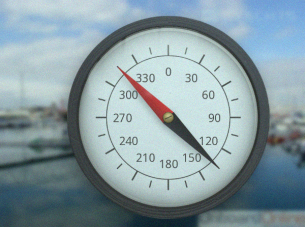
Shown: 315 °
